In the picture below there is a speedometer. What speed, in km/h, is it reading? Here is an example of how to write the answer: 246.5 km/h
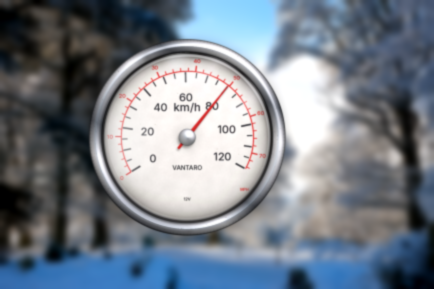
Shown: 80 km/h
